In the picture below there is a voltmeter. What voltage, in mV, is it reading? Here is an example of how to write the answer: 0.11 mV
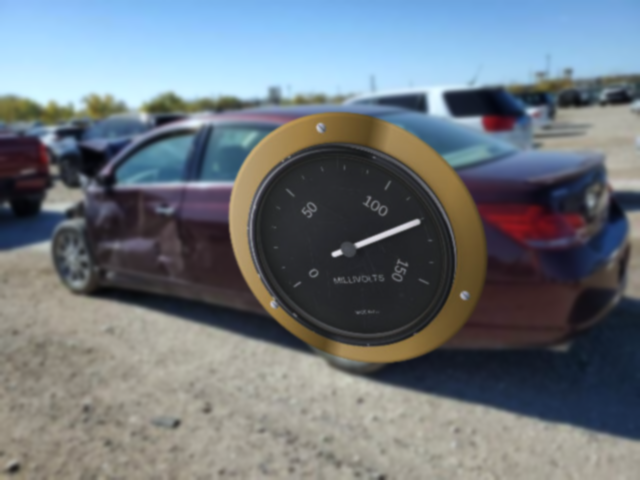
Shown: 120 mV
